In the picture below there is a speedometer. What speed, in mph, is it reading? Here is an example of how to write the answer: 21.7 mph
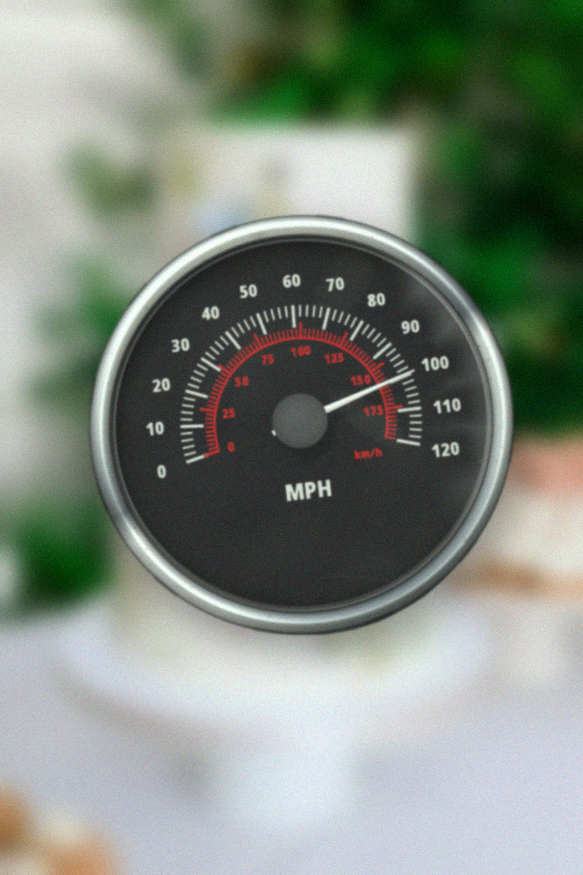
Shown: 100 mph
